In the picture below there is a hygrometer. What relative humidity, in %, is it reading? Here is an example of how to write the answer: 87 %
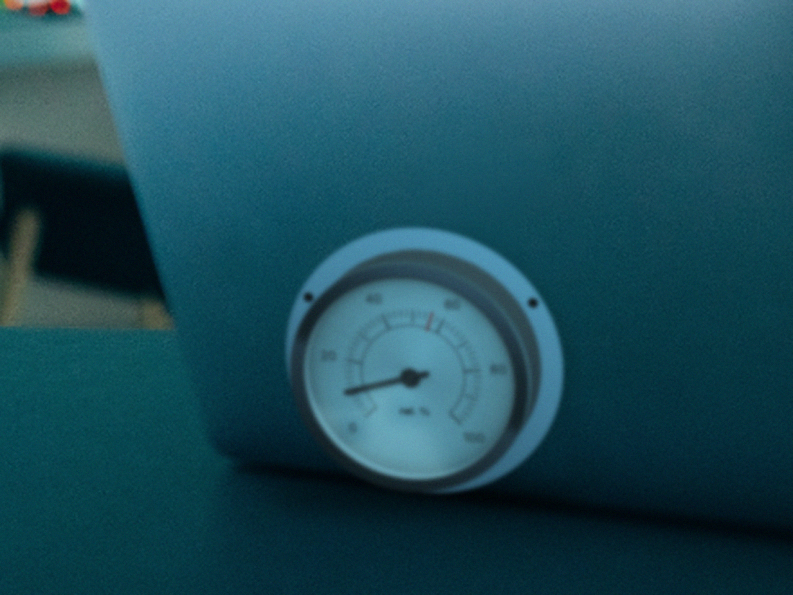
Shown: 10 %
